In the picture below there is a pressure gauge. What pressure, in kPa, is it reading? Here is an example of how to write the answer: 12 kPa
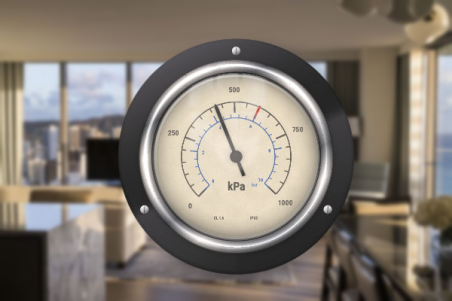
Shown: 425 kPa
